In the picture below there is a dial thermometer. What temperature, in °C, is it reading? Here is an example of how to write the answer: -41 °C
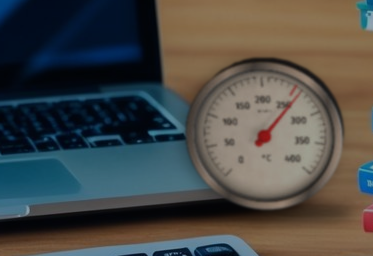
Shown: 260 °C
